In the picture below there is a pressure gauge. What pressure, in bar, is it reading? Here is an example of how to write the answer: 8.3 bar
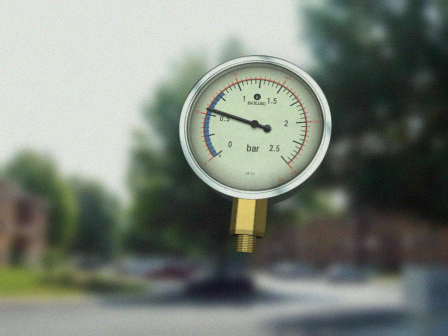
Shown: 0.55 bar
